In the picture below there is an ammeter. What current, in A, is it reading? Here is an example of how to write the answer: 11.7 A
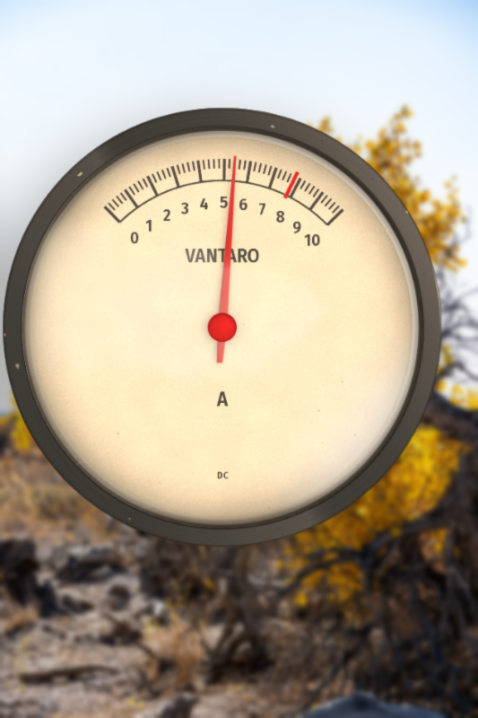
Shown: 5.4 A
